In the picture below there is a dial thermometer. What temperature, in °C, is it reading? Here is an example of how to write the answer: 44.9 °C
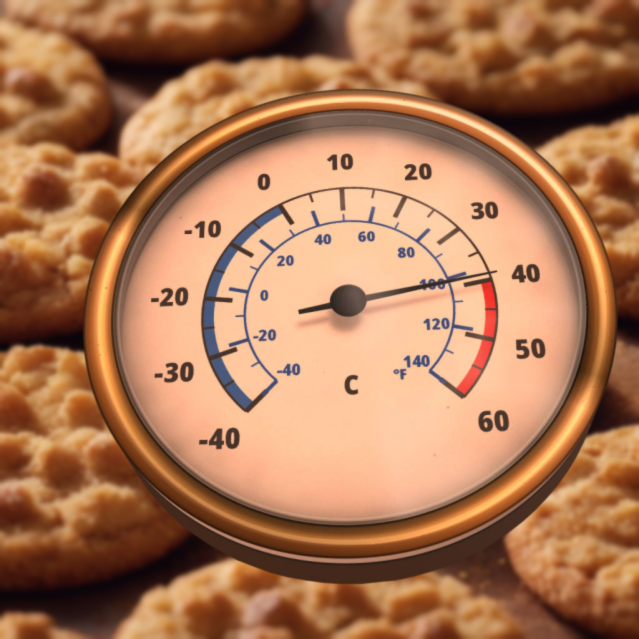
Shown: 40 °C
